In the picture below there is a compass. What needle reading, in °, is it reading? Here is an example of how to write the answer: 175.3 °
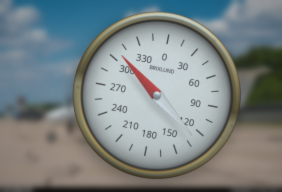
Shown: 307.5 °
